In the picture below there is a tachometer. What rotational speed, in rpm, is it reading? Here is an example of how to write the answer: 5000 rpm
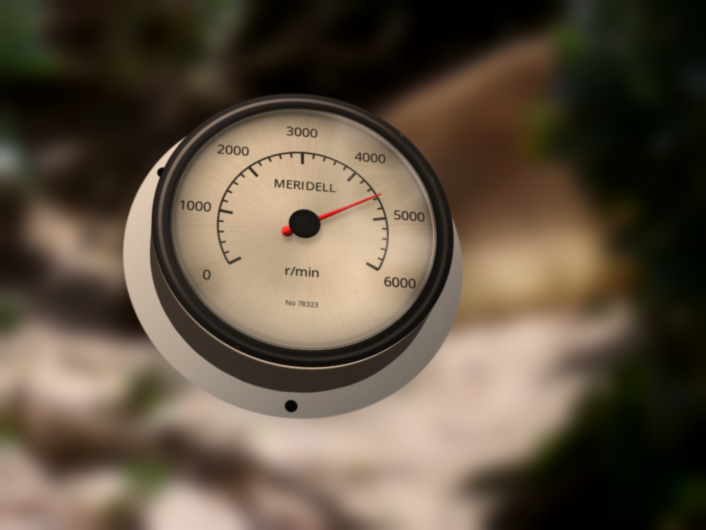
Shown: 4600 rpm
